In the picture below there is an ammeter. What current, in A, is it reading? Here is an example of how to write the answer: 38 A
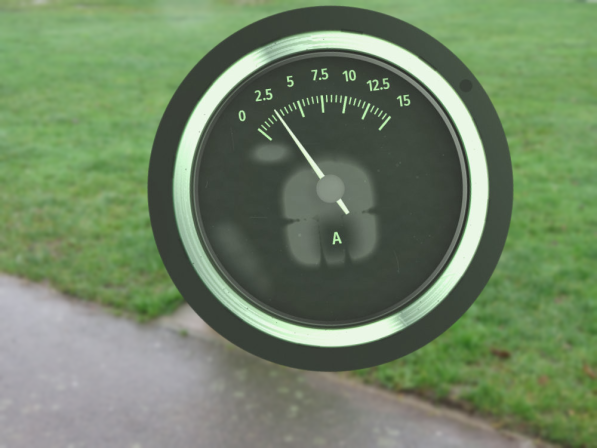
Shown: 2.5 A
